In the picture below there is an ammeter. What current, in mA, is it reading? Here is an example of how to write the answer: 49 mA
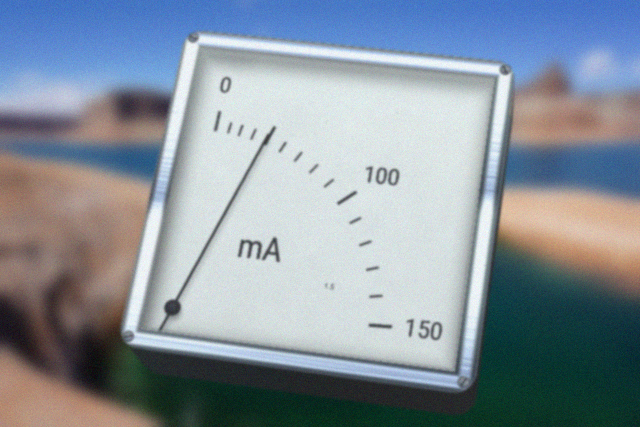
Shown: 50 mA
